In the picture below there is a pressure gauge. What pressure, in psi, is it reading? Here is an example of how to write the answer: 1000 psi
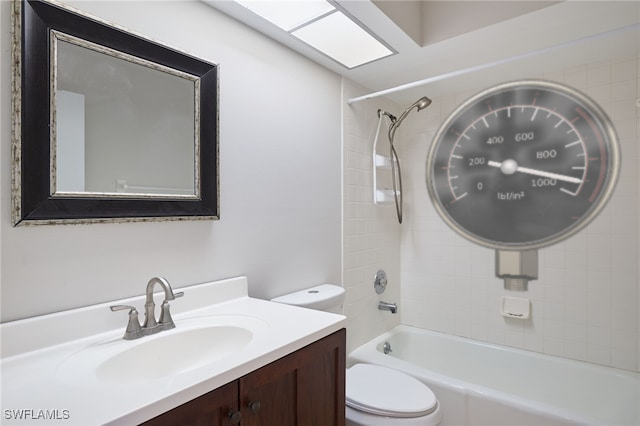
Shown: 950 psi
